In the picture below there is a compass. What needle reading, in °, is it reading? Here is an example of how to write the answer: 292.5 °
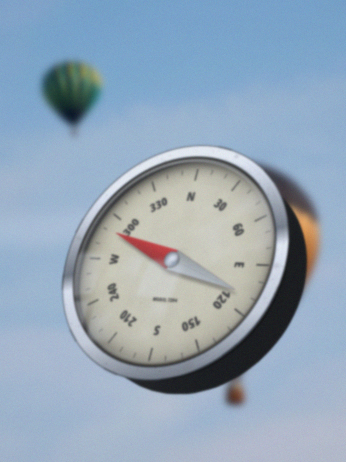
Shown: 290 °
